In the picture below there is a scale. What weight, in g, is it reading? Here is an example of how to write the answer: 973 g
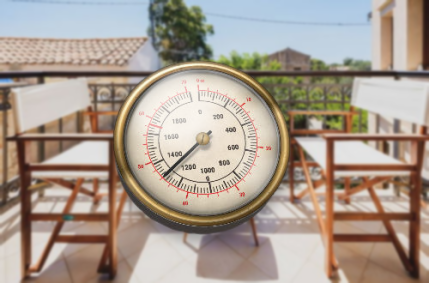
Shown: 1300 g
